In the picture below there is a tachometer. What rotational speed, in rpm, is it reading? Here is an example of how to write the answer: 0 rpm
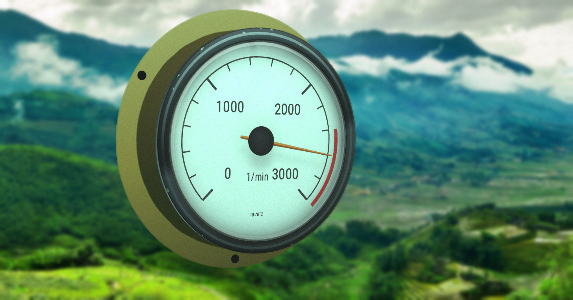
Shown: 2600 rpm
